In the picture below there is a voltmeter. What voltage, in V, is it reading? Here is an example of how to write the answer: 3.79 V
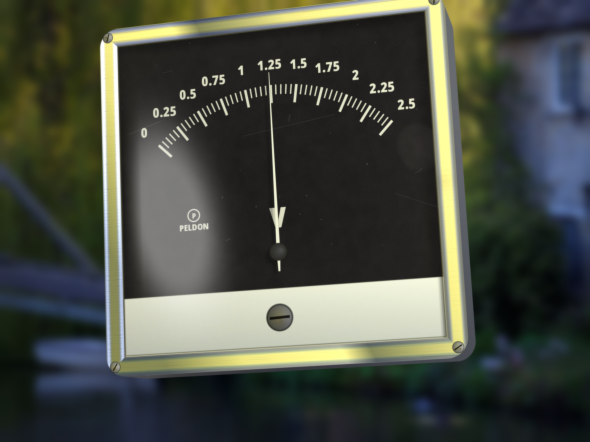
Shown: 1.25 V
